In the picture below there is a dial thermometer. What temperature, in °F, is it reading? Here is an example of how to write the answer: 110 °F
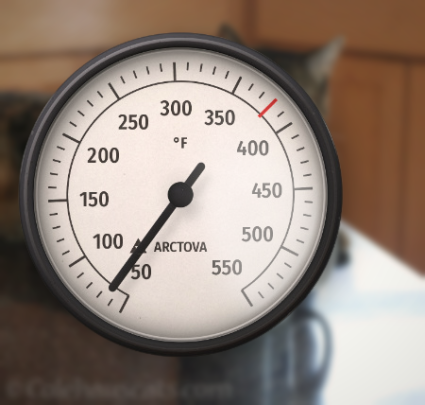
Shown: 65 °F
